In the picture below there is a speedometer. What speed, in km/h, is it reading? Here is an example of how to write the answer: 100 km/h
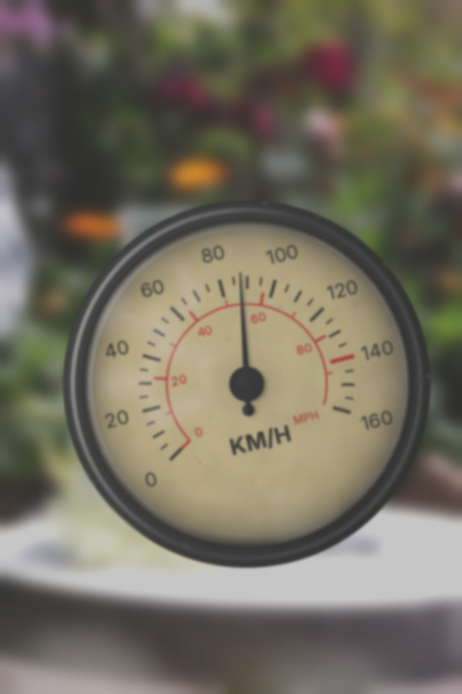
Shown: 87.5 km/h
